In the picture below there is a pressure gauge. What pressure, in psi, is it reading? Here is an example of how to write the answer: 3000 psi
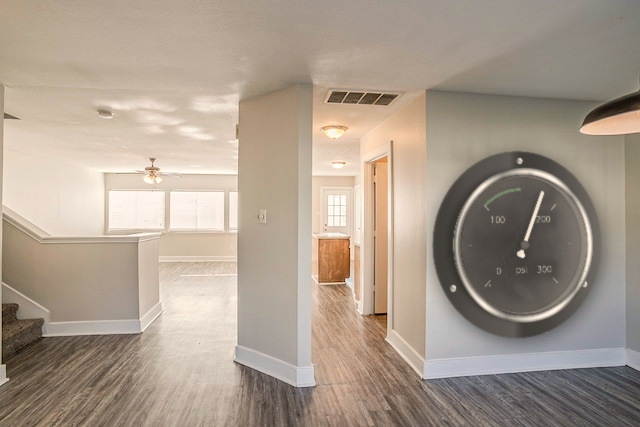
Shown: 175 psi
